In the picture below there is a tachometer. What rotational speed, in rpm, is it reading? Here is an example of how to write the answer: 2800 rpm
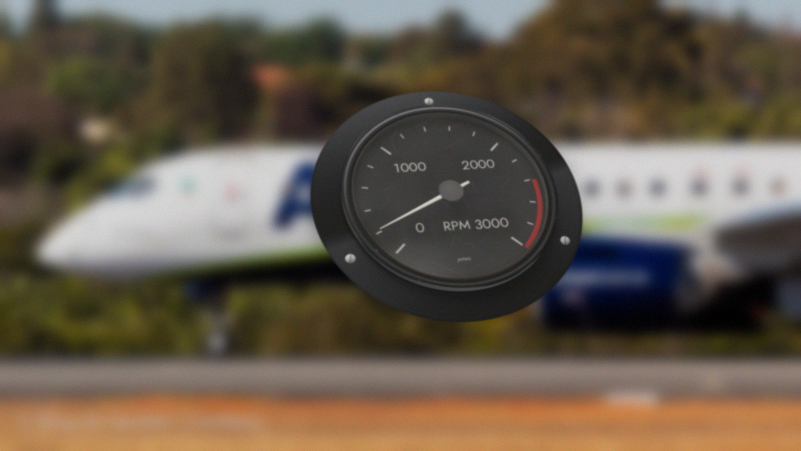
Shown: 200 rpm
